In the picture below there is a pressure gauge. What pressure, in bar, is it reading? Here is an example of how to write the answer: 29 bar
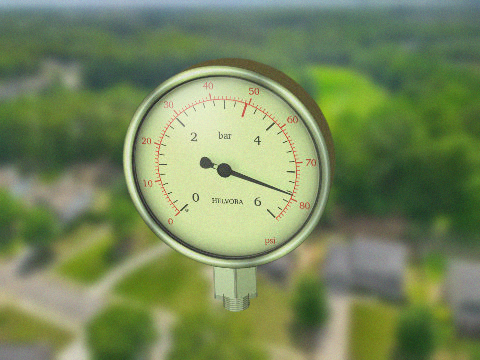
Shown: 5.4 bar
